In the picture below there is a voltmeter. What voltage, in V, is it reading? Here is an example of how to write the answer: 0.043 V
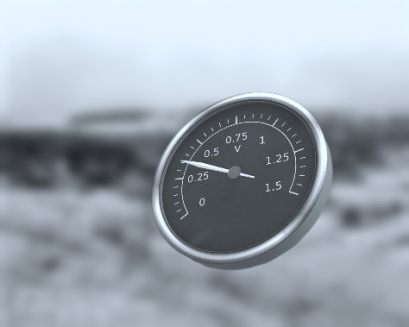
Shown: 0.35 V
